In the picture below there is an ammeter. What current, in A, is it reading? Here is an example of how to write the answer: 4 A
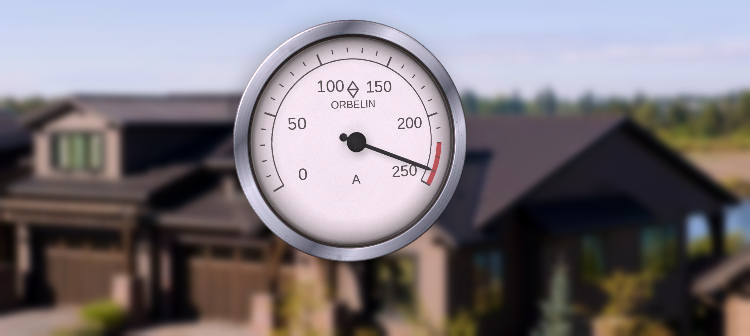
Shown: 240 A
